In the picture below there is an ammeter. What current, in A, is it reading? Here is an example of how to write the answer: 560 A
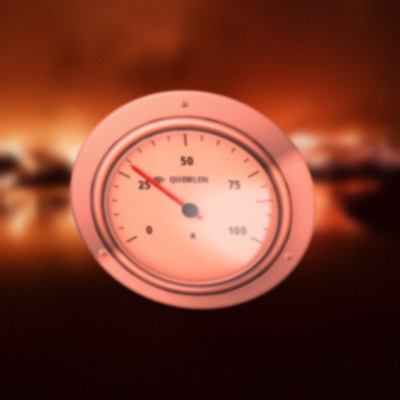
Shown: 30 A
